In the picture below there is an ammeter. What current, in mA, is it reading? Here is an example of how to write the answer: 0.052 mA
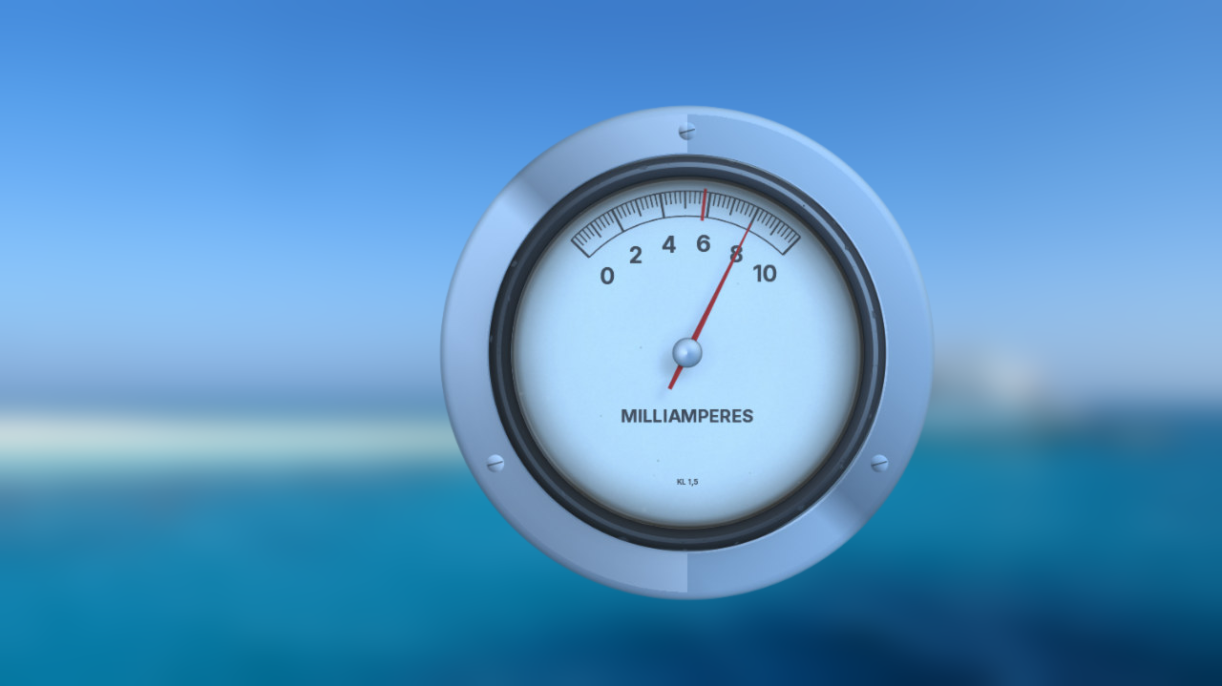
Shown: 8 mA
